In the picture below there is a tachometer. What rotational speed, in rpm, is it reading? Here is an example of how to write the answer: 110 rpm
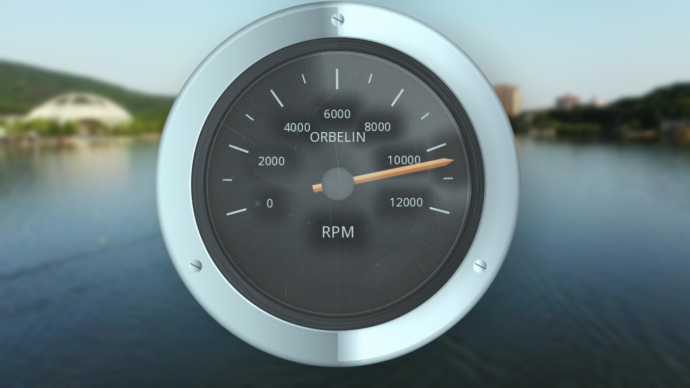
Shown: 10500 rpm
